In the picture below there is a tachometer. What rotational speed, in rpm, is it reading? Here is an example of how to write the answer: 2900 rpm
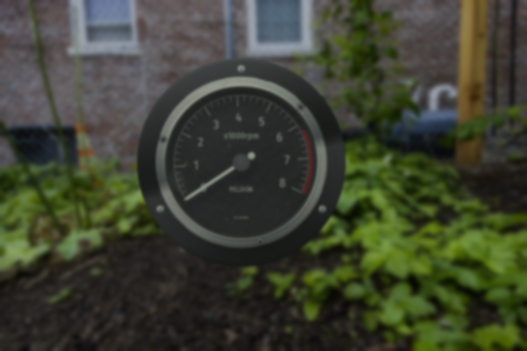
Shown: 0 rpm
